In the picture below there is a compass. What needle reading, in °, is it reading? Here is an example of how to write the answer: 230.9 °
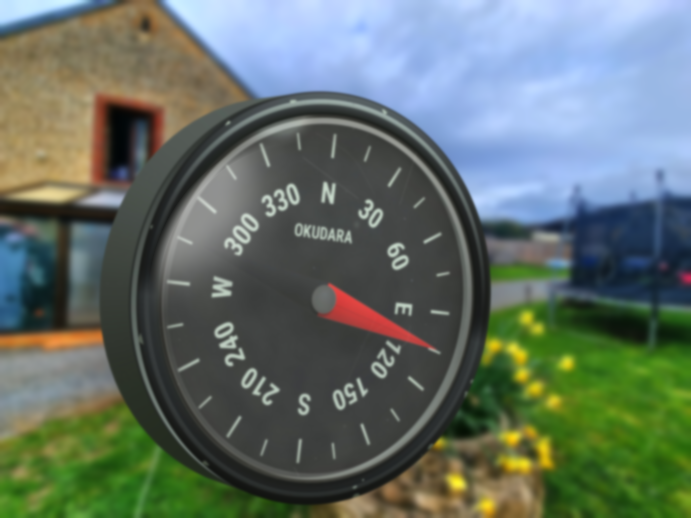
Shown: 105 °
